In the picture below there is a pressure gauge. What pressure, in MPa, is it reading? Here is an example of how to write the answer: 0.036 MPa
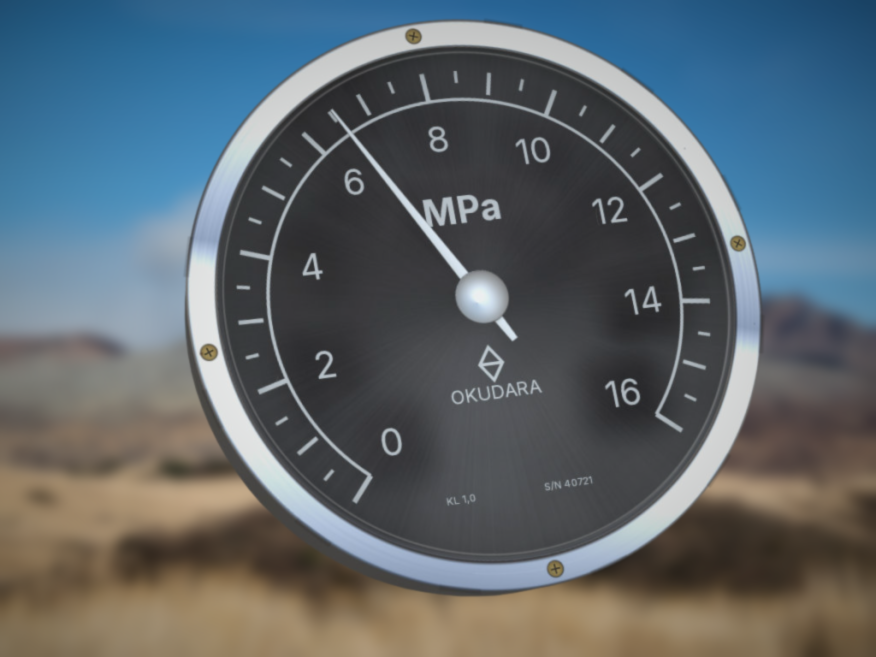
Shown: 6.5 MPa
